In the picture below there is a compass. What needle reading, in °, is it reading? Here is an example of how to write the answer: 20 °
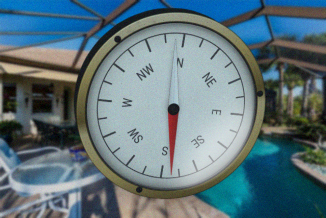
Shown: 172.5 °
